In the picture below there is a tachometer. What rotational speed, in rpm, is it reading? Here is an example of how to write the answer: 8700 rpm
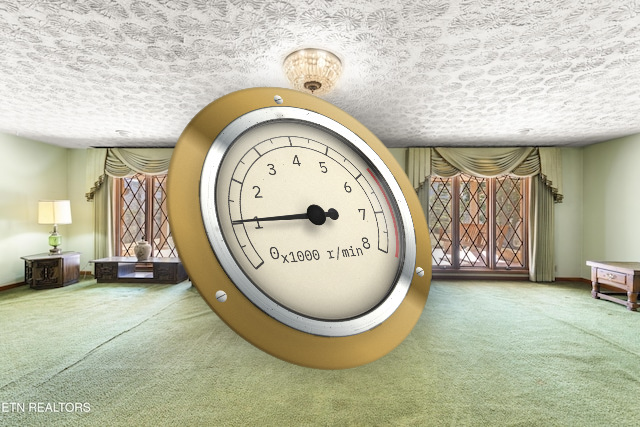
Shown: 1000 rpm
